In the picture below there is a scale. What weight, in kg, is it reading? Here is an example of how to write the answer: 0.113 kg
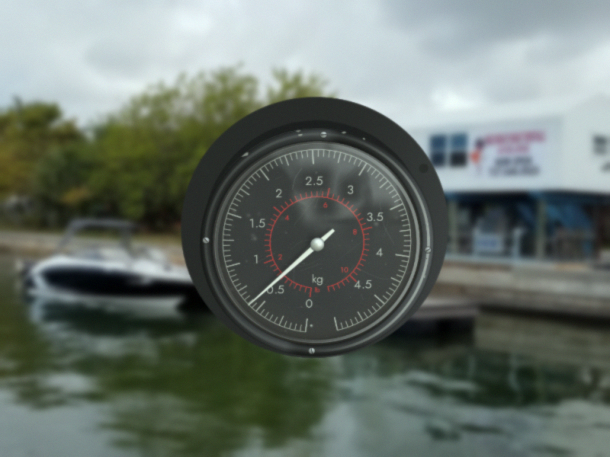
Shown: 0.6 kg
